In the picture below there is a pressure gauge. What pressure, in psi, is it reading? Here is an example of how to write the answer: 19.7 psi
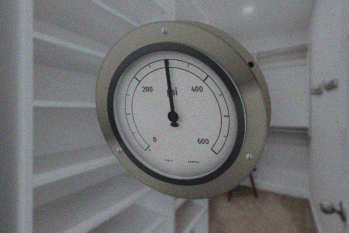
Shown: 300 psi
